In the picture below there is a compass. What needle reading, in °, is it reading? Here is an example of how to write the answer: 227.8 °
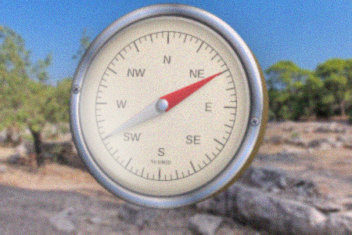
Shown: 60 °
